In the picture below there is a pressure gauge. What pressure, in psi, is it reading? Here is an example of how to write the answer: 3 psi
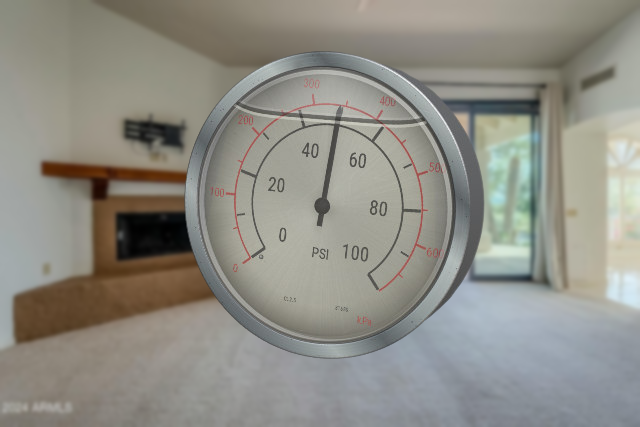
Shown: 50 psi
